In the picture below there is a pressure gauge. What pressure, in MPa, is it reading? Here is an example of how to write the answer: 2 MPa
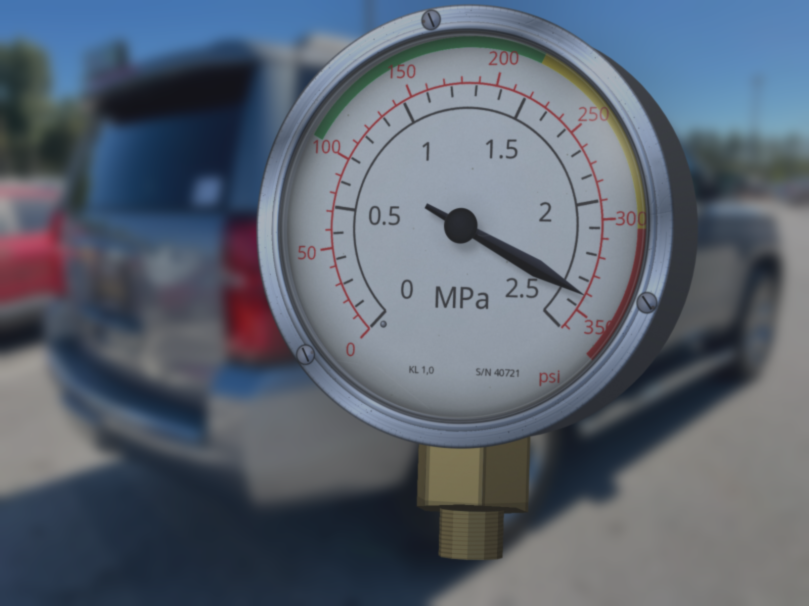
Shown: 2.35 MPa
